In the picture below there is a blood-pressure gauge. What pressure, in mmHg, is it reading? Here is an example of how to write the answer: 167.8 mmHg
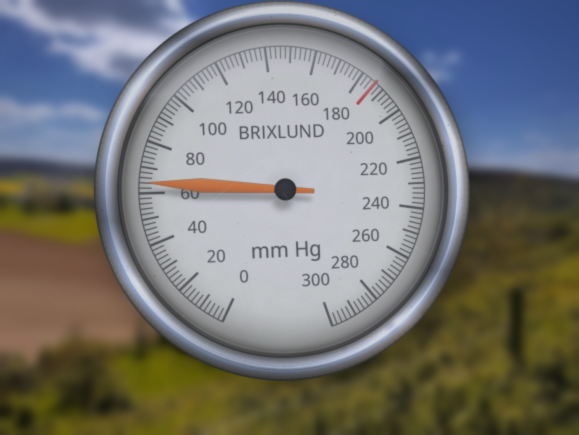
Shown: 64 mmHg
